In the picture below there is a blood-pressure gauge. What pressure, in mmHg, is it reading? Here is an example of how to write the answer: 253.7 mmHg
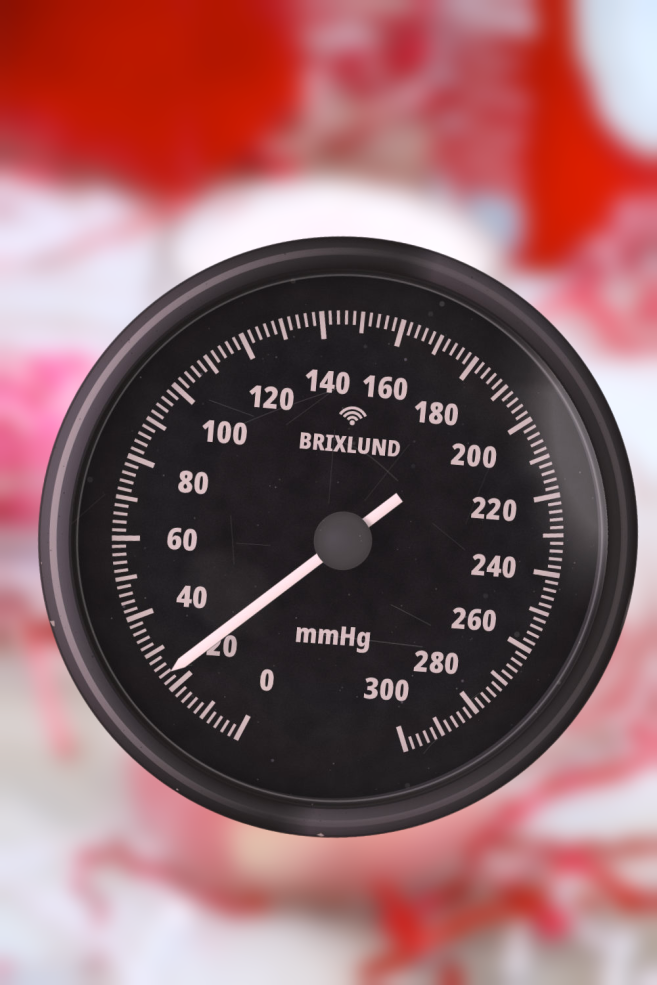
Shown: 24 mmHg
